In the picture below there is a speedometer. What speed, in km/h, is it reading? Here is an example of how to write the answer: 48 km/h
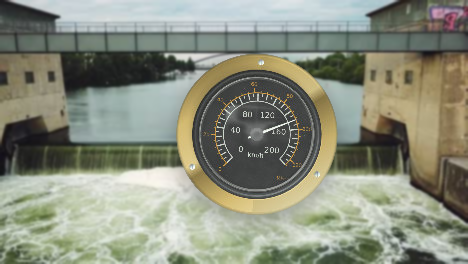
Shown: 150 km/h
